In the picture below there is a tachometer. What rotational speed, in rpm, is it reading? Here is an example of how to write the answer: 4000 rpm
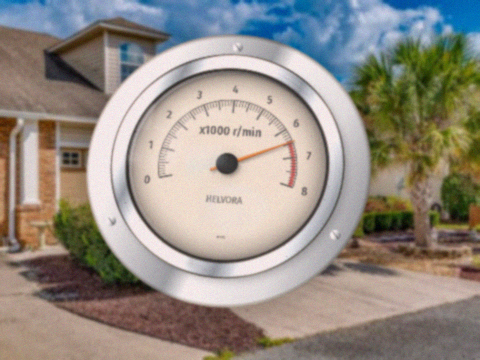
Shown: 6500 rpm
